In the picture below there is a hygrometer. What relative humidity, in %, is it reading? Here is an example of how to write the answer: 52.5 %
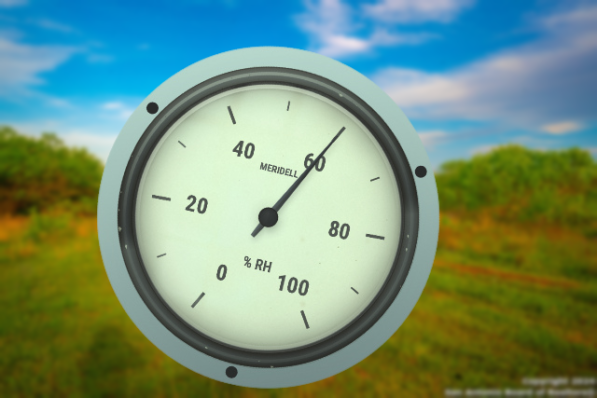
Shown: 60 %
